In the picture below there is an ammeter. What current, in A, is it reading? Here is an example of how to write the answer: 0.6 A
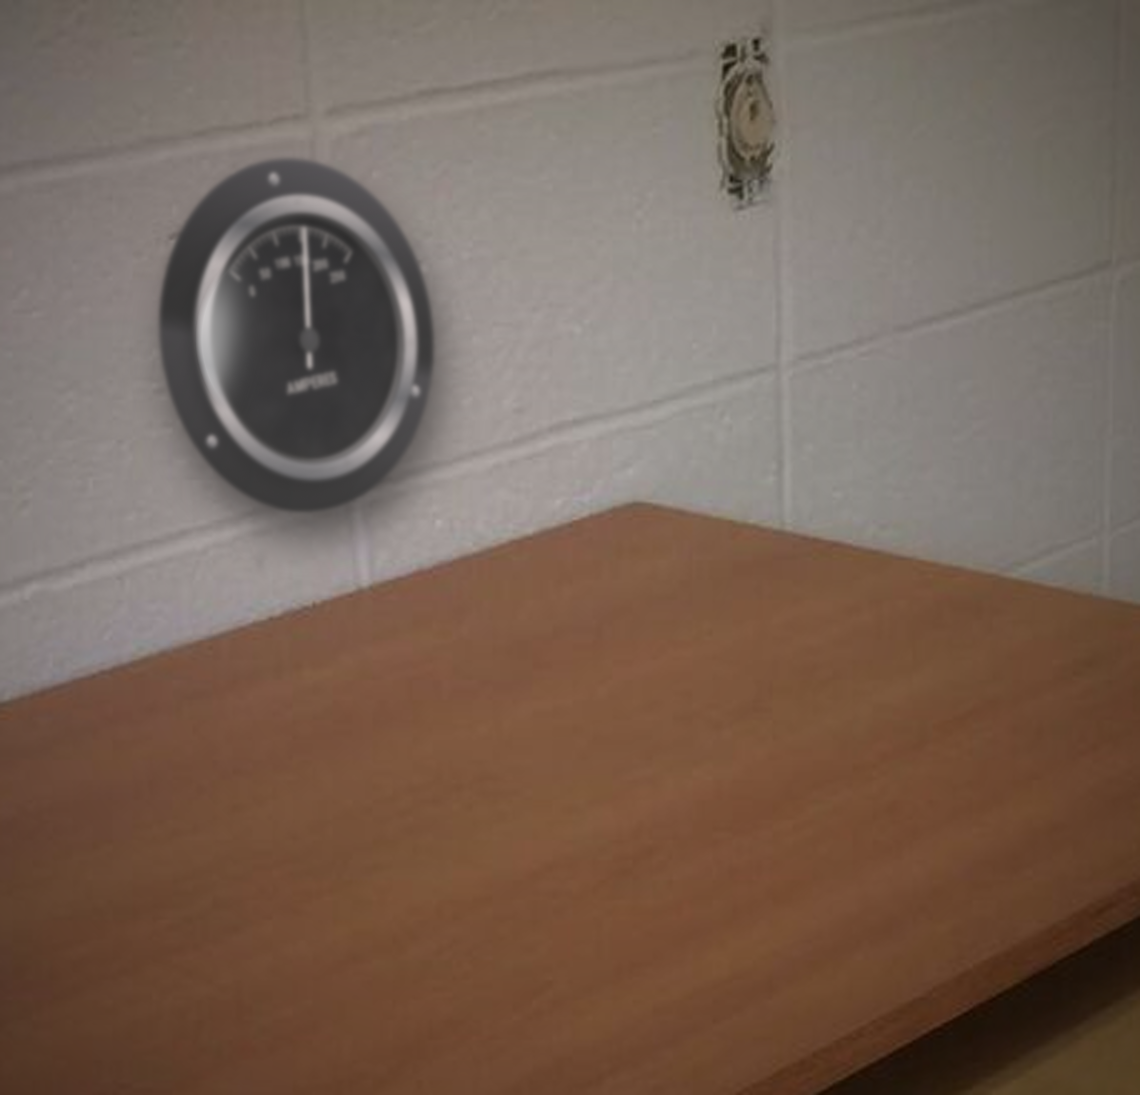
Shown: 150 A
